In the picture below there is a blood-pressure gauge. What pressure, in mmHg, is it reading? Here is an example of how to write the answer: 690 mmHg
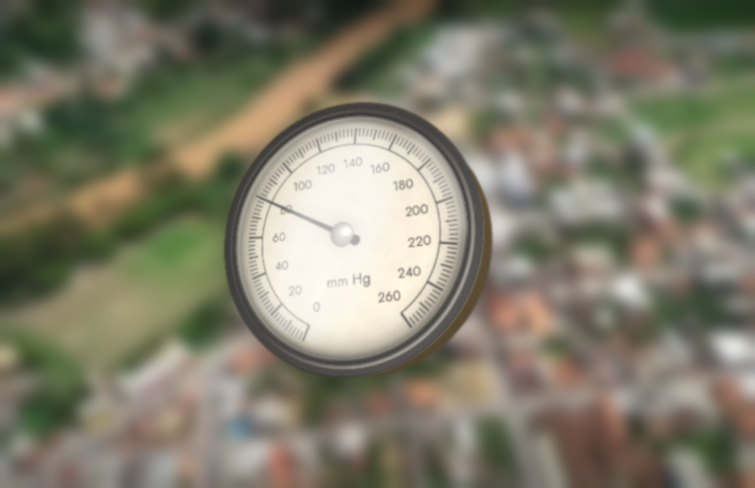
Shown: 80 mmHg
